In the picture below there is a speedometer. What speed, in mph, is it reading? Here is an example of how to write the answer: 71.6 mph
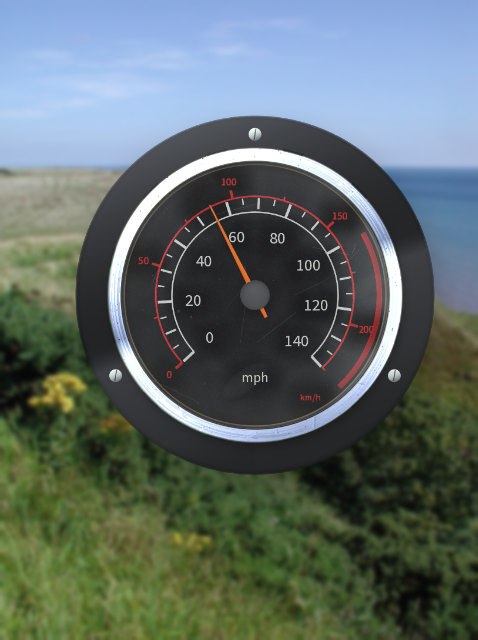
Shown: 55 mph
